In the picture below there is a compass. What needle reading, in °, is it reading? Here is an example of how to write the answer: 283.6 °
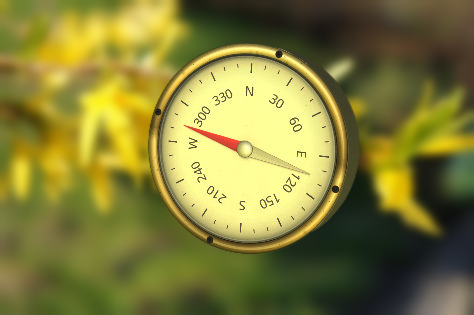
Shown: 285 °
